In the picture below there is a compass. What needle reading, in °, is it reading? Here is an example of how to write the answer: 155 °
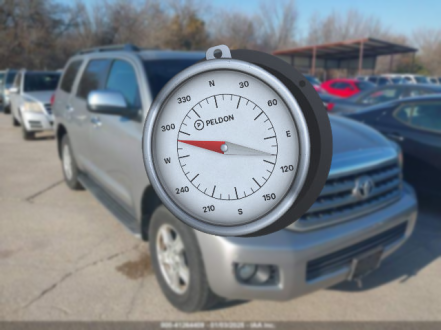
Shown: 290 °
